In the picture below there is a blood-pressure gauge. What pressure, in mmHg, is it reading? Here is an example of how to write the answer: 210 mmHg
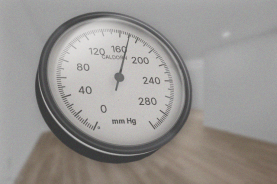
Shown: 170 mmHg
